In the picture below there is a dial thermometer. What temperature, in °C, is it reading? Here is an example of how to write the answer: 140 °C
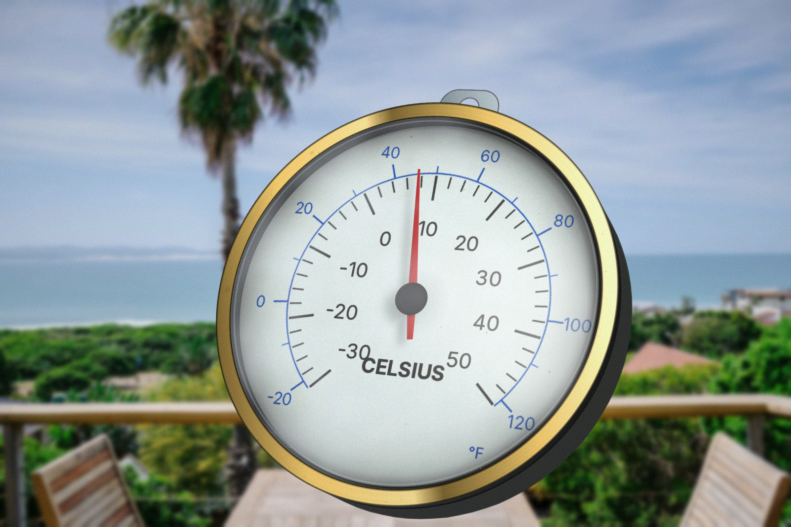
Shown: 8 °C
